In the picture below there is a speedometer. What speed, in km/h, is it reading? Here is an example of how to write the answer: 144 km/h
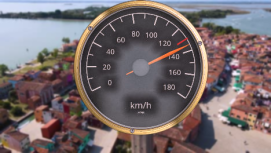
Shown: 135 km/h
